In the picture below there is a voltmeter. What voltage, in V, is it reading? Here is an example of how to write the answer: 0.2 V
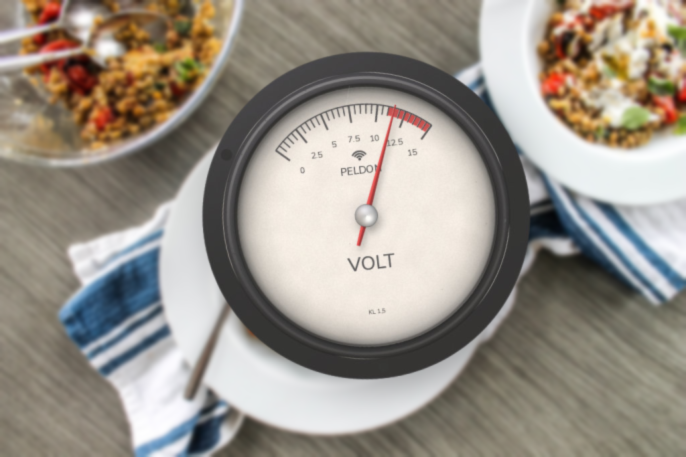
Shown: 11.5 V
